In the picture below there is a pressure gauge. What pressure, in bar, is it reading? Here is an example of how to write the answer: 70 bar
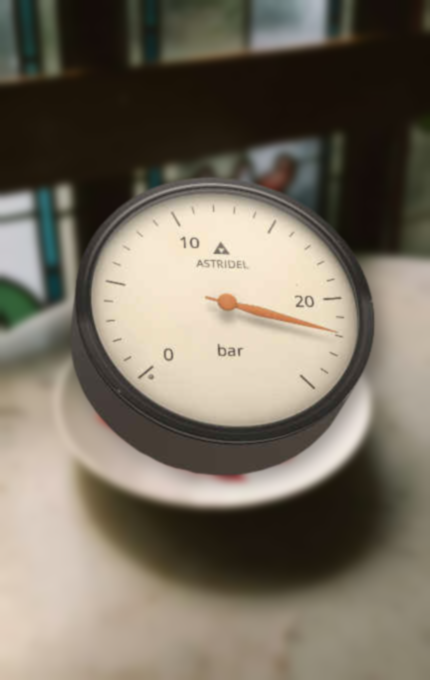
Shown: 22 bar
